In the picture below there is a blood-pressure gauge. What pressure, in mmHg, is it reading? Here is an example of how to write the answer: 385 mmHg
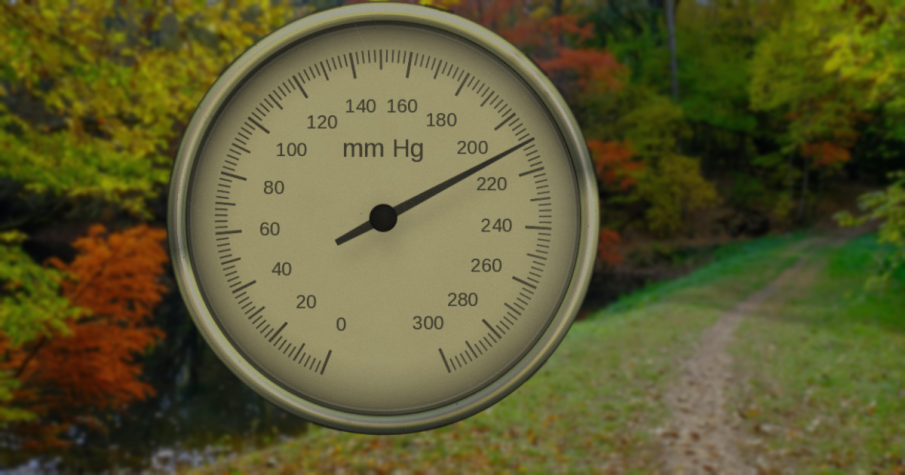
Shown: 210 mmHg
